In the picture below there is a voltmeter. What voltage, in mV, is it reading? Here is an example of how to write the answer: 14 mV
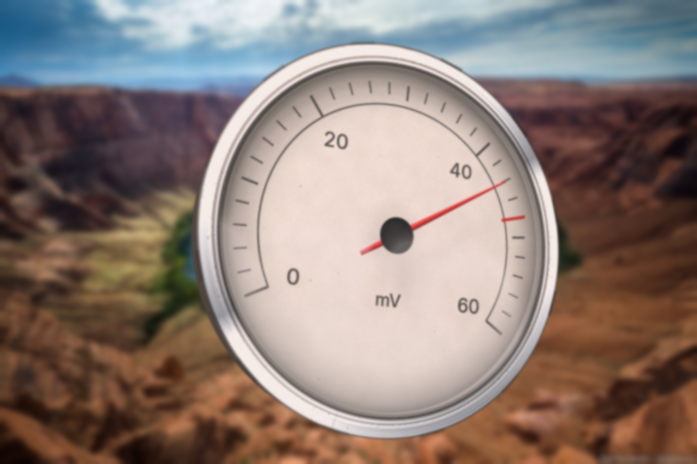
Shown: 44 mV
